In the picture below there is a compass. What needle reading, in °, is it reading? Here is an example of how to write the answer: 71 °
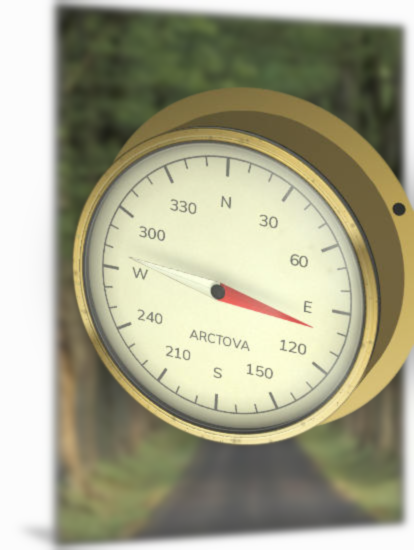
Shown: 100 °
